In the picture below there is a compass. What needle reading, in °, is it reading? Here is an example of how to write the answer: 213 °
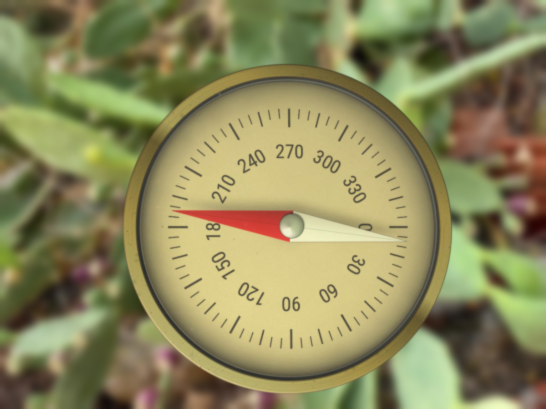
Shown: 187.5 °
